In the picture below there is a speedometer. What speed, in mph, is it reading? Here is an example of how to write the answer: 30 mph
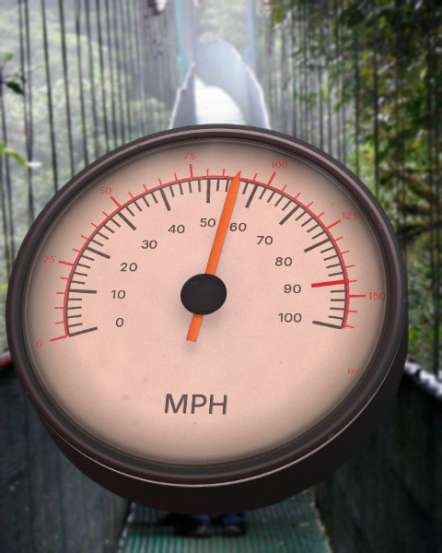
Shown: 56 mph
